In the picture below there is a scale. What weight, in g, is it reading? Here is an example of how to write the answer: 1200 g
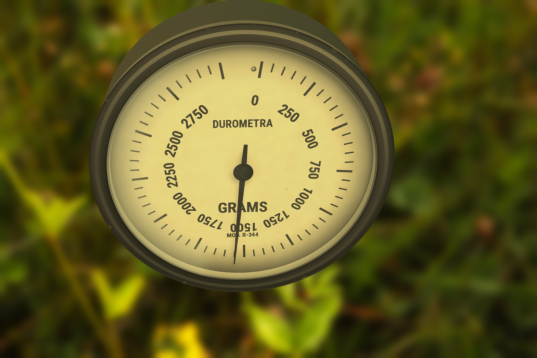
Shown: 1550 g
